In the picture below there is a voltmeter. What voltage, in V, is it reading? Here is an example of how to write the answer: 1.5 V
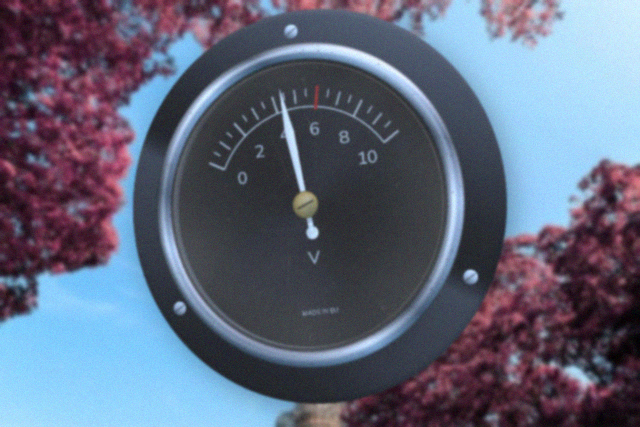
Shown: 4.5 V
